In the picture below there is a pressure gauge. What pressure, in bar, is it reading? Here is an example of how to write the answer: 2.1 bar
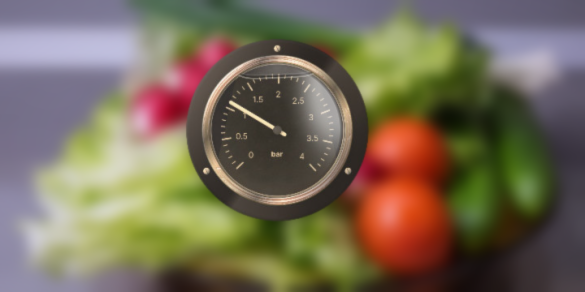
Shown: 1.1 bar
